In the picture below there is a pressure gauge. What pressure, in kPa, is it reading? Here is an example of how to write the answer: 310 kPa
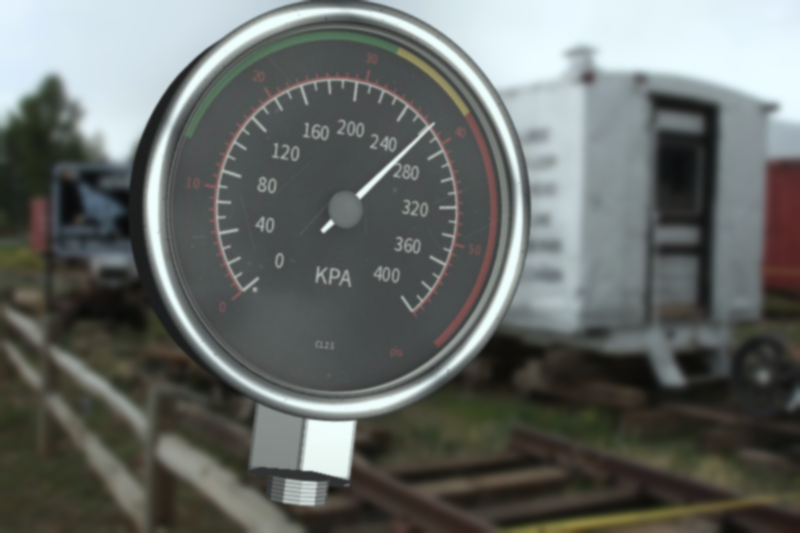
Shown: 260 kPa
